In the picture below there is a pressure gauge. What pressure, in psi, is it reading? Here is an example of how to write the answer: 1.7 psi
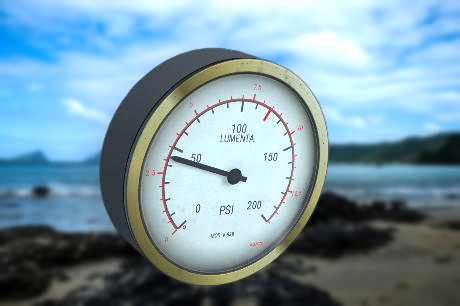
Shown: 45 psi
